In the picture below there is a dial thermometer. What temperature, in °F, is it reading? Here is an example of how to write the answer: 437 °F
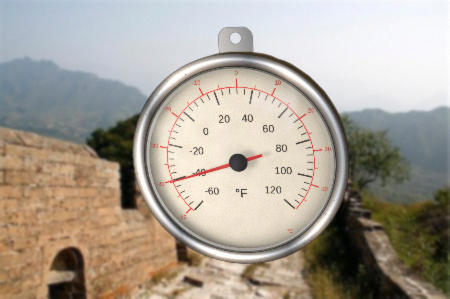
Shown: -40 °F
